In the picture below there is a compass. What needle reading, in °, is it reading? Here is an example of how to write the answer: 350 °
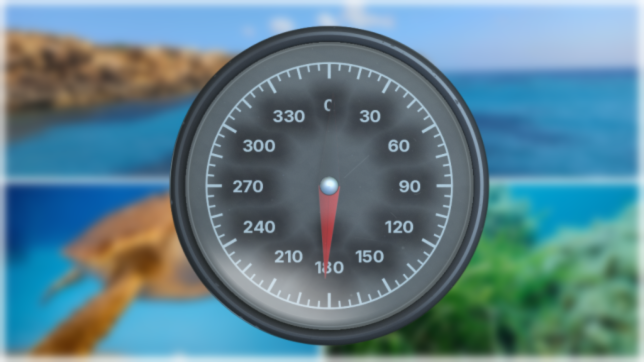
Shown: 182.5 °
